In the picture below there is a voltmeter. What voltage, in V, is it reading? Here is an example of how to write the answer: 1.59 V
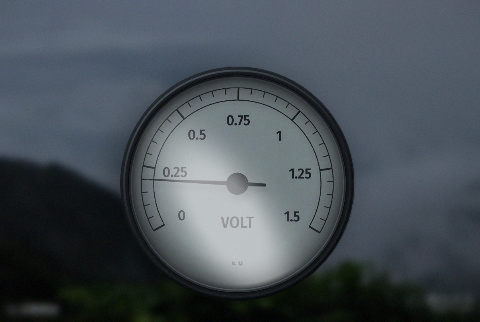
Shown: 0.2 V
